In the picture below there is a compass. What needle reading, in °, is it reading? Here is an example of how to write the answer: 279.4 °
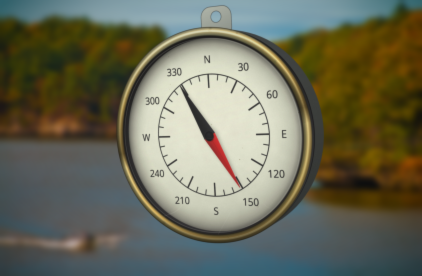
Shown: 150 °
